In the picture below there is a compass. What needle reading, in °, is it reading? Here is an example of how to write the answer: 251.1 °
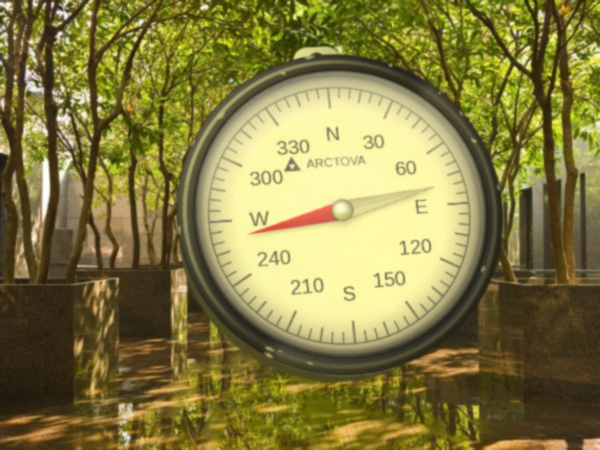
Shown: 260 °
